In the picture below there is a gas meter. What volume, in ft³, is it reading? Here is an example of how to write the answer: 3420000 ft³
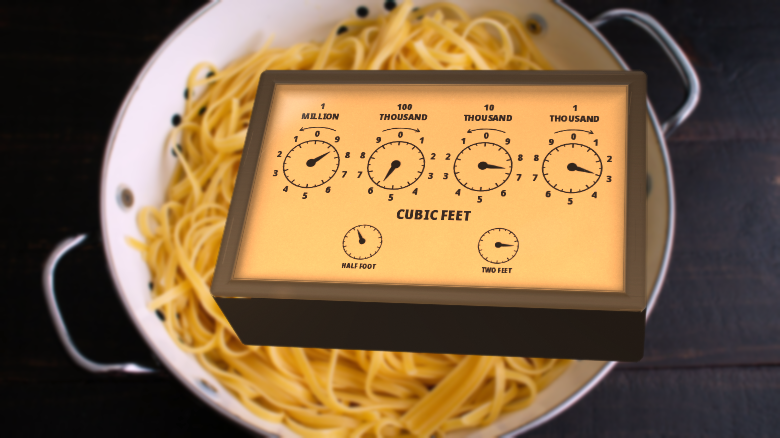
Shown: 857300 ft³
